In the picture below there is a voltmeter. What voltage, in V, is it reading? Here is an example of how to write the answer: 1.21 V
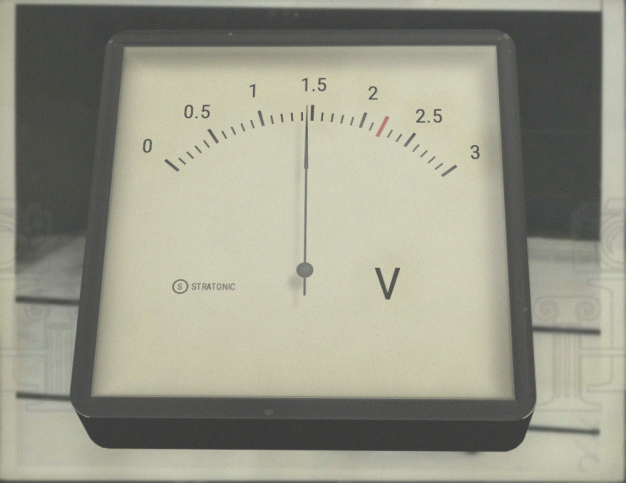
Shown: 1.45 V
